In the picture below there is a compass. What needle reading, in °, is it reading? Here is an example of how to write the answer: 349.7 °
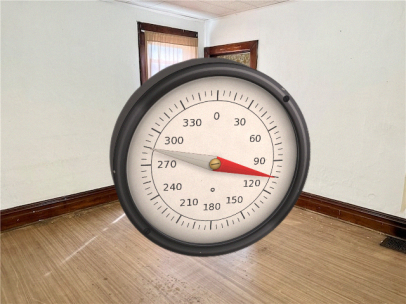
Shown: 105 °
